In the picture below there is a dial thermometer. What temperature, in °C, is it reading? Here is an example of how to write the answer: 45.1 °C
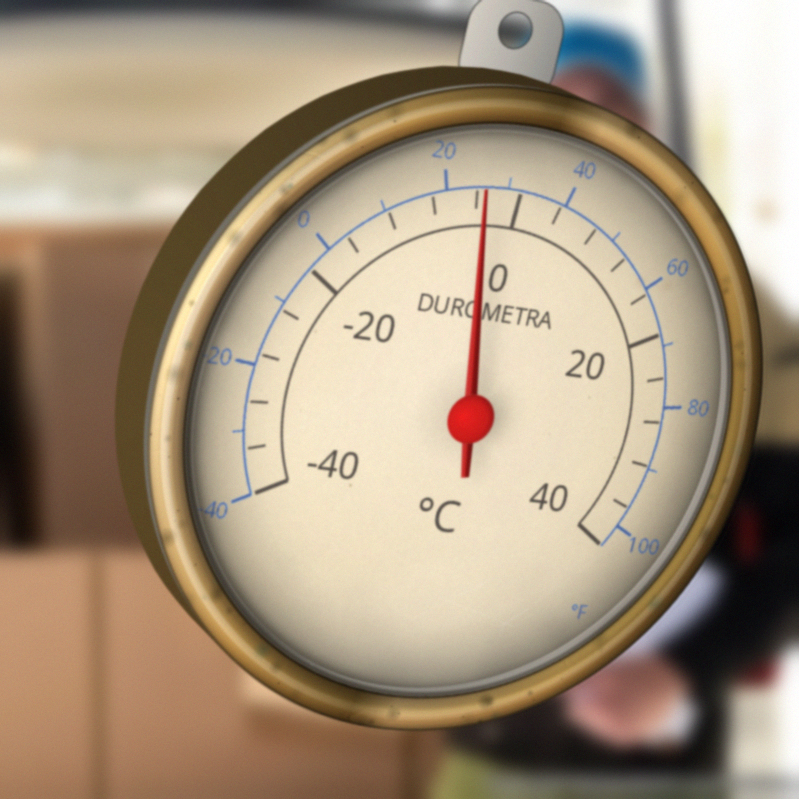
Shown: -4 °C
